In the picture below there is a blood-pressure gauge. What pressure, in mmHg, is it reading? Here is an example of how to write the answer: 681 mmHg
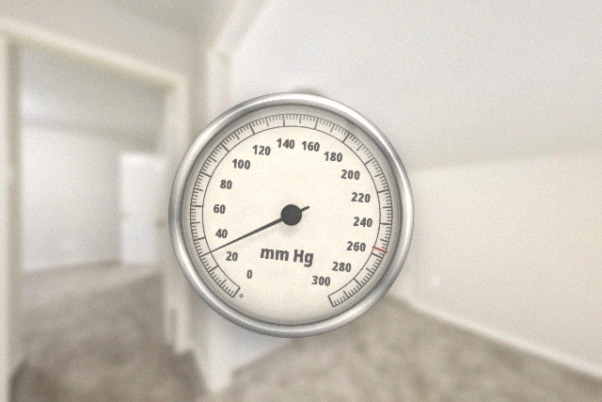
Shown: 30 mmHg
